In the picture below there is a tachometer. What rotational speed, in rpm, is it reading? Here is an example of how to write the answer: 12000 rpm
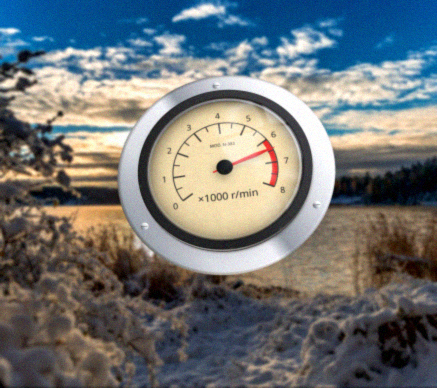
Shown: 6500 rpm
